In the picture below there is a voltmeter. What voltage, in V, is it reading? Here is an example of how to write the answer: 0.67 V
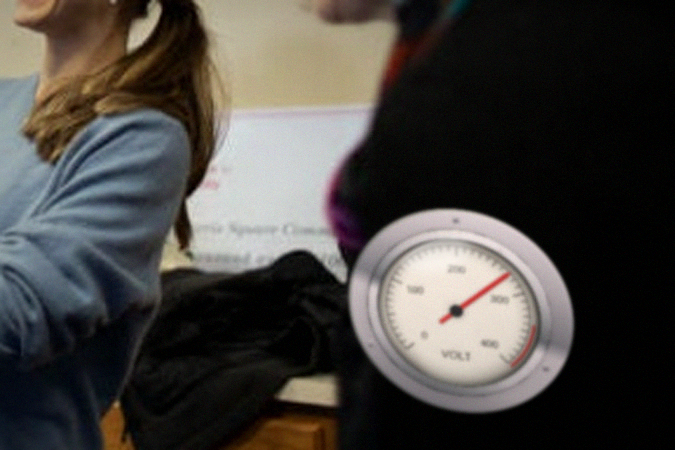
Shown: 270 V
